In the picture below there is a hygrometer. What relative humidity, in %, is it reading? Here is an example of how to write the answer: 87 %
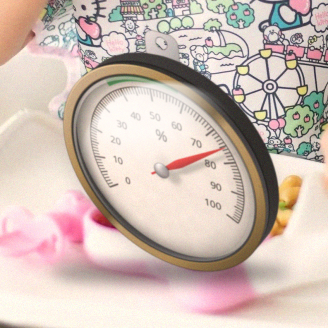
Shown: 75 %
